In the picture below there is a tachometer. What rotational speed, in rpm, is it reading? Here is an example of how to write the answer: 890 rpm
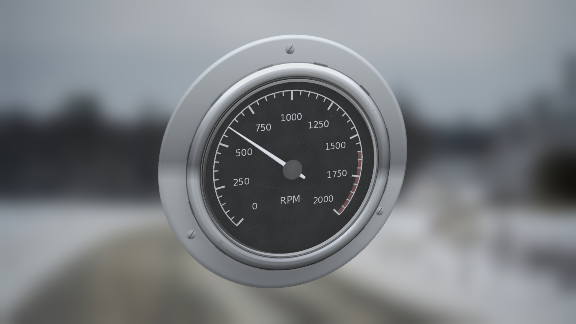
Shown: 600 rpm
